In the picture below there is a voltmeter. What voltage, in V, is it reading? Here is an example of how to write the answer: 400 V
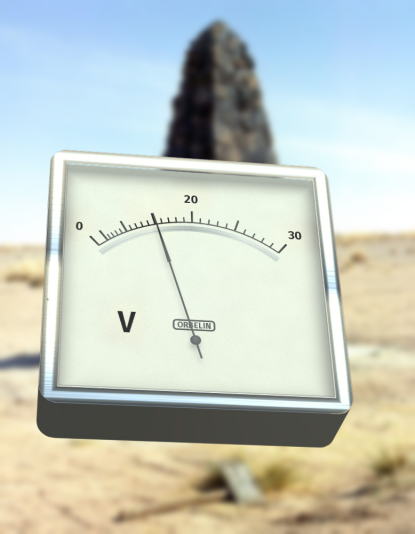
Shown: 15 V
